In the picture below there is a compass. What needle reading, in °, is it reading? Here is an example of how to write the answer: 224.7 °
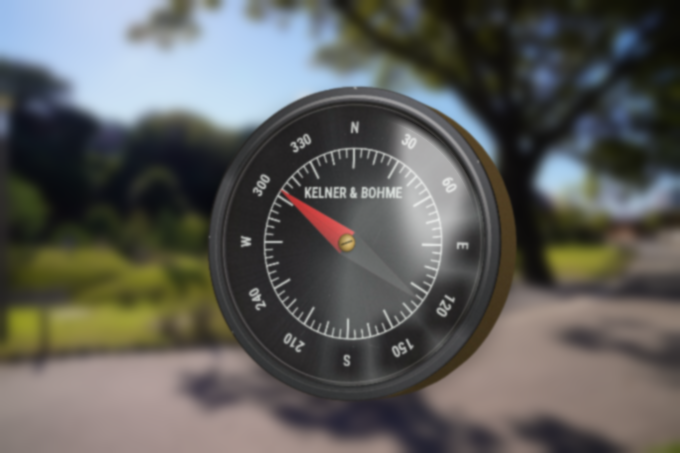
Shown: 305 °
